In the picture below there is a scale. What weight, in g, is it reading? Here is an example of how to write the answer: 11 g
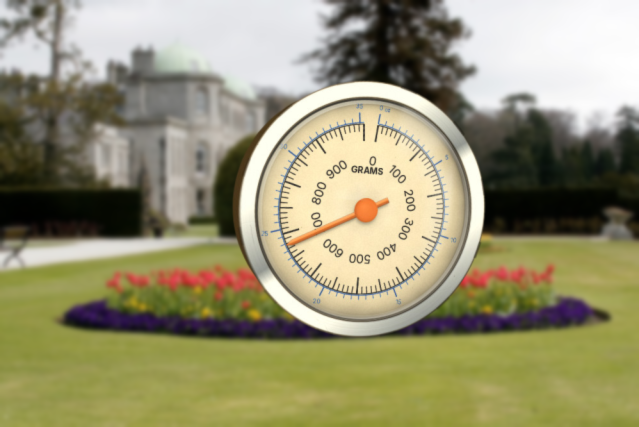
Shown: 680 g
